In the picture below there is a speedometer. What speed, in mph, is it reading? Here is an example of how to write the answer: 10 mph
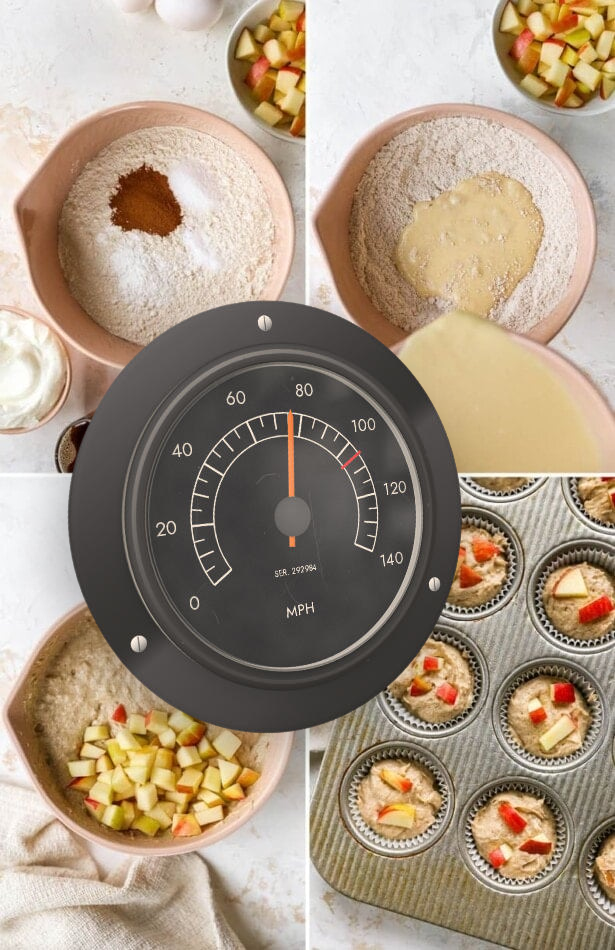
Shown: 75 mph
